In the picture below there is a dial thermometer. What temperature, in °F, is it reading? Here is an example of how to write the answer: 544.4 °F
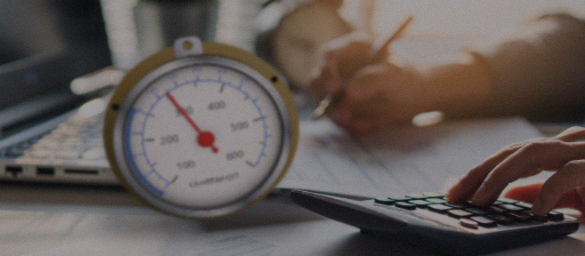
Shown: 300 °F
